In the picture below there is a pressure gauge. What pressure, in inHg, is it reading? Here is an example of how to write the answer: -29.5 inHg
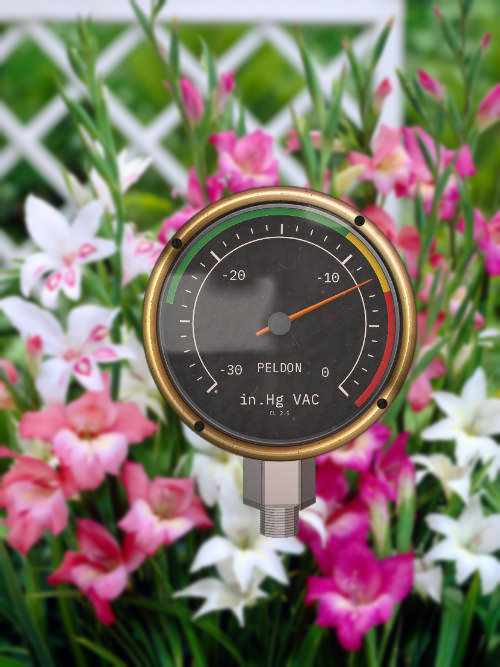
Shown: -8 inHg
